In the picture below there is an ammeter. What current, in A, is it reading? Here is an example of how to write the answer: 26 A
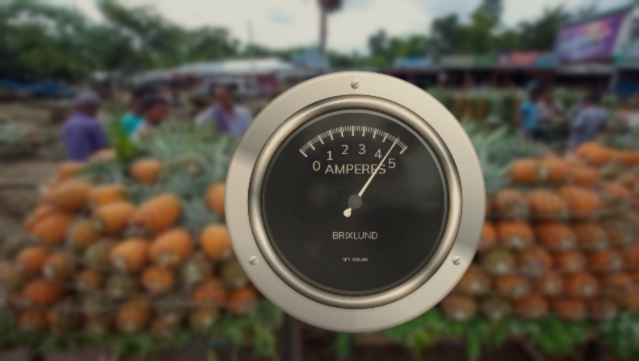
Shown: 4.5 A
